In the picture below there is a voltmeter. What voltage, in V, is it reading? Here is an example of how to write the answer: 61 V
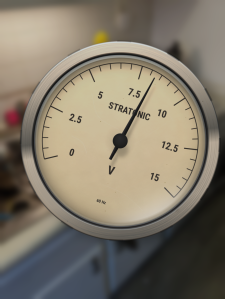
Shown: 8.25 V
